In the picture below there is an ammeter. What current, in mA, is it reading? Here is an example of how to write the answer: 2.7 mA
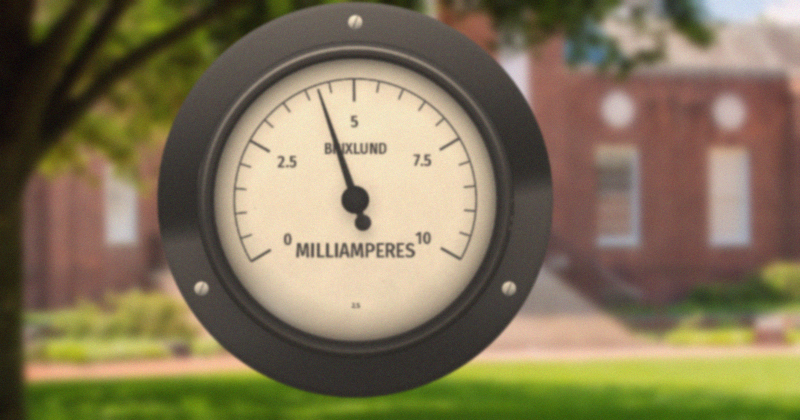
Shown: 4.25 mA
